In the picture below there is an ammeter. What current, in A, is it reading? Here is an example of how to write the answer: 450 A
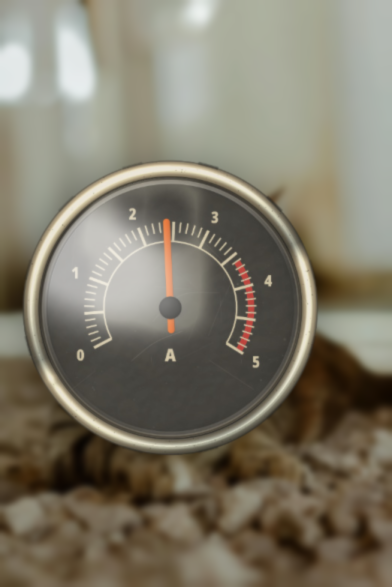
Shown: 2.4 A
